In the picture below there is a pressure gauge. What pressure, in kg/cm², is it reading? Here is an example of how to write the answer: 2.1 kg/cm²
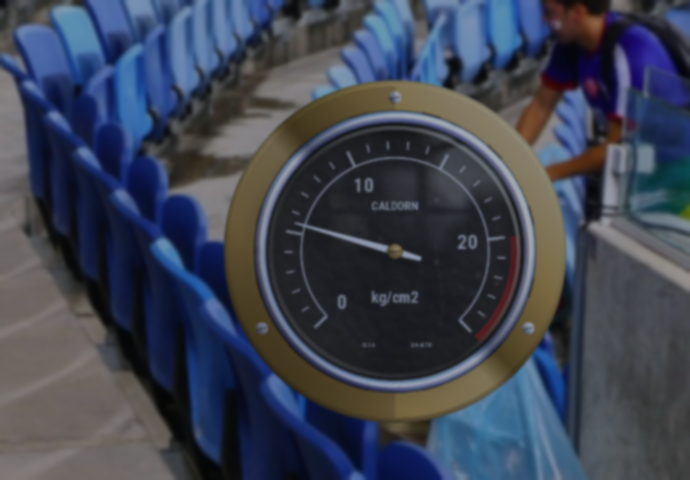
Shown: 5.5 kg/cm²
